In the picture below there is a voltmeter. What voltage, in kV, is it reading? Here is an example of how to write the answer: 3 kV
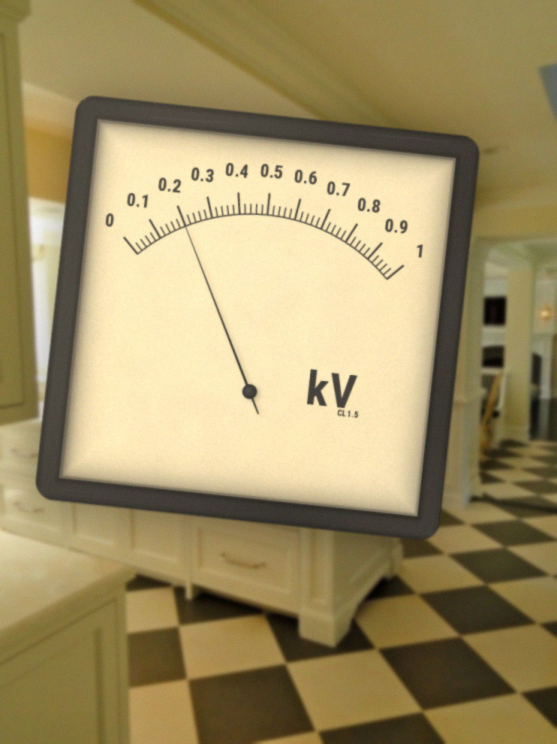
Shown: 0.2 kV
